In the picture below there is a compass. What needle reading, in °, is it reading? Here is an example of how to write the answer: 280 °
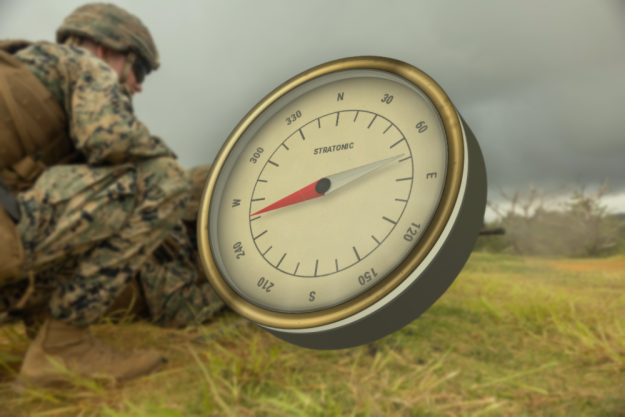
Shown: 255 °
